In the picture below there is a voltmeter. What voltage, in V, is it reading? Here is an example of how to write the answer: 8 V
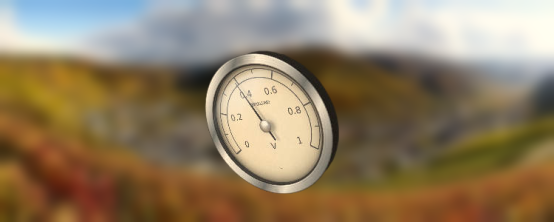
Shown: 0.4 V
